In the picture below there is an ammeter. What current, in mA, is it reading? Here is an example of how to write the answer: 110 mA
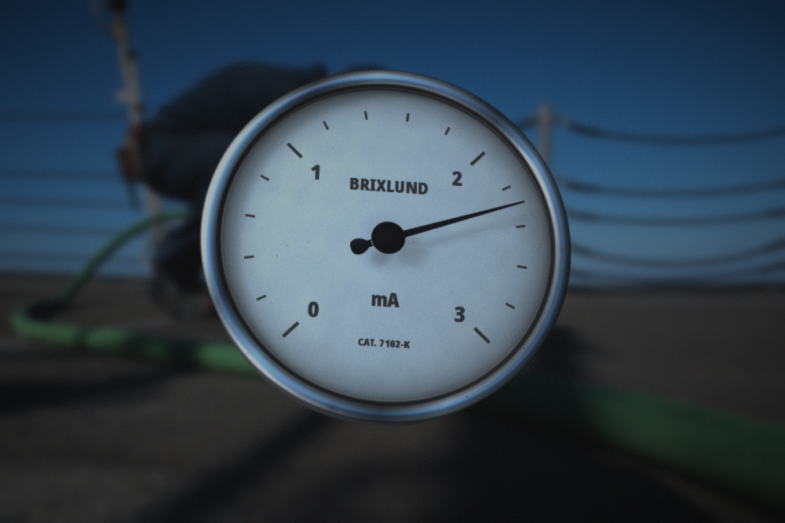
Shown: 2.3 mA
